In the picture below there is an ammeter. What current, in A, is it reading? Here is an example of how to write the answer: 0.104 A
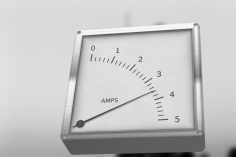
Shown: 3.6 A
